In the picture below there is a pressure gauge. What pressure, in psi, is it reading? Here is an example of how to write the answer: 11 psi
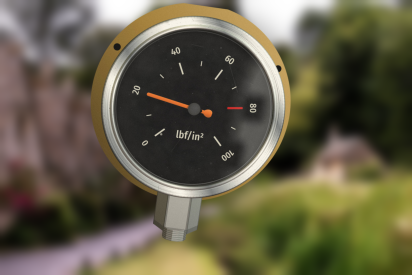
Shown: 20 psi
